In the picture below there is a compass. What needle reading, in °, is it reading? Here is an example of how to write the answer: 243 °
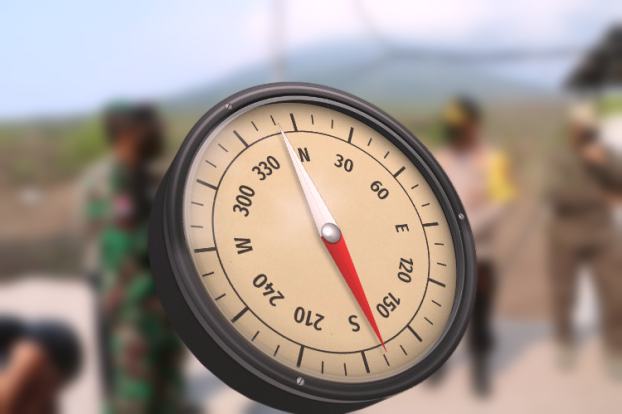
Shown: 170 °
